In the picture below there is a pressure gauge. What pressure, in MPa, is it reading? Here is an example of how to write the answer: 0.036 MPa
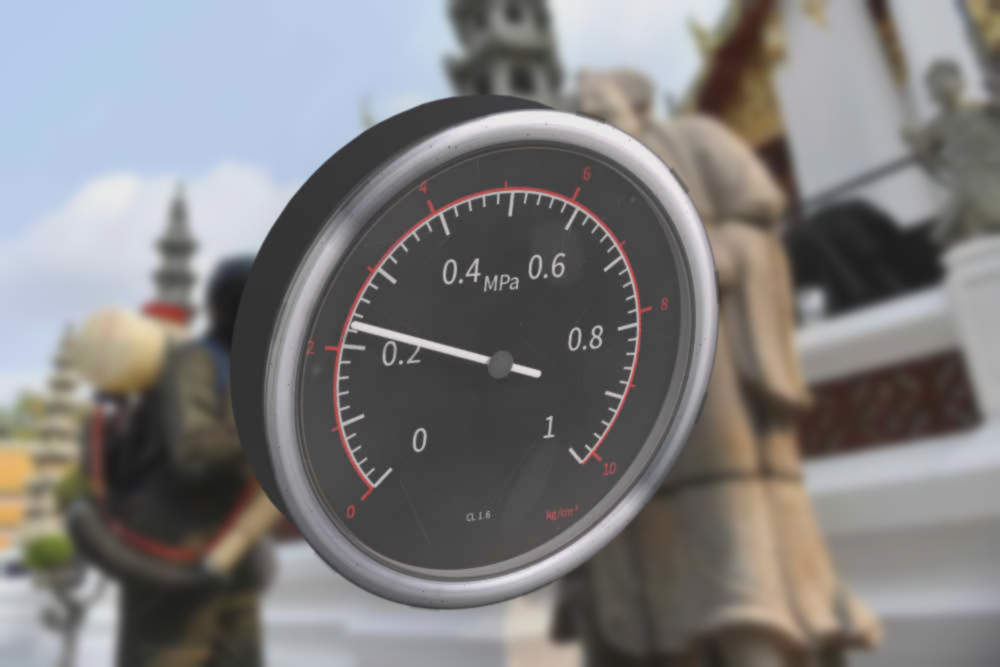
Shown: 0.23 MPa
